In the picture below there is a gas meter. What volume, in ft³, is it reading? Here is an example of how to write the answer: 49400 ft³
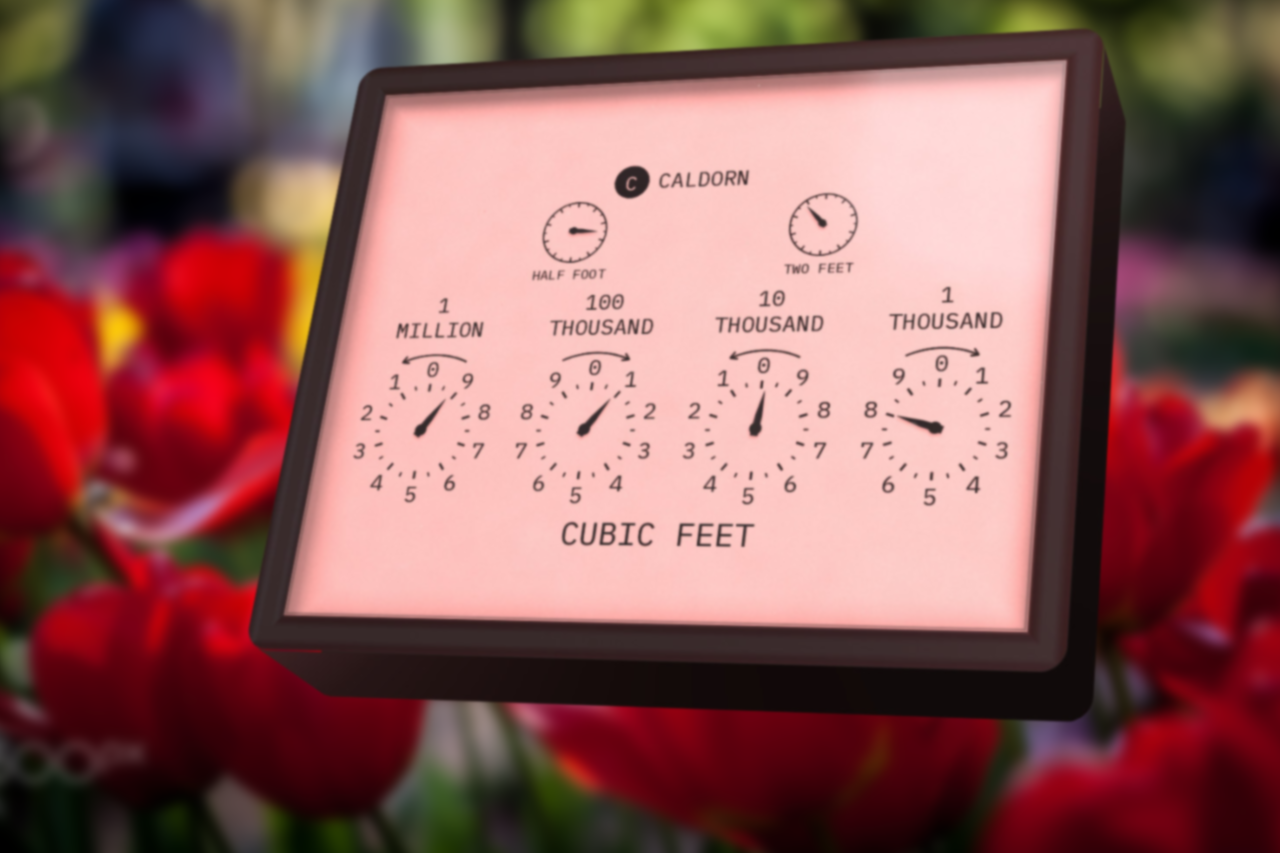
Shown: 909800 ft³
